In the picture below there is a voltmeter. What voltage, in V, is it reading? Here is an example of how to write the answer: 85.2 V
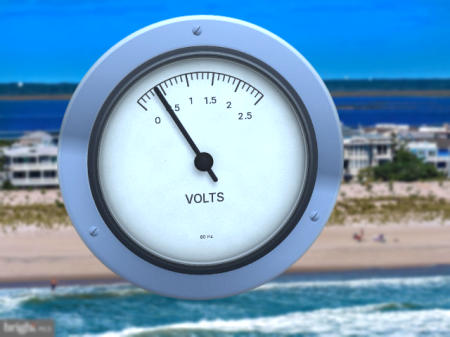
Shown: 0.4 V
